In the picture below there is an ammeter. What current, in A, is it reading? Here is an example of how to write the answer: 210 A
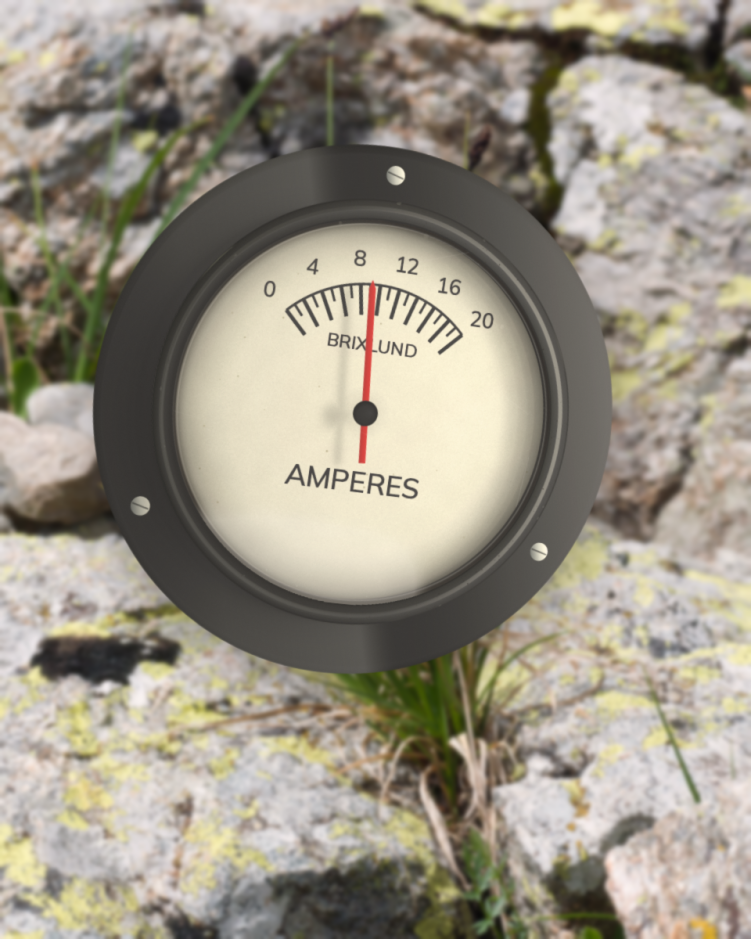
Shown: 9 A
